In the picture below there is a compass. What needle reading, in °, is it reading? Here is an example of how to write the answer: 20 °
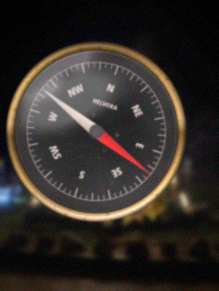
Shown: 110 °
